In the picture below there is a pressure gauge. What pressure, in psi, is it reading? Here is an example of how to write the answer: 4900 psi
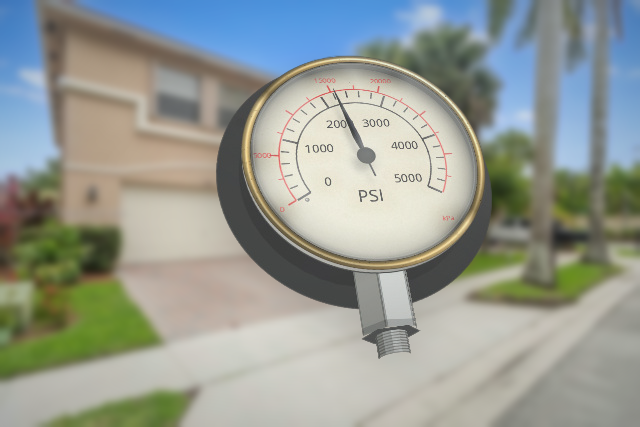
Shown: 2200 psi
